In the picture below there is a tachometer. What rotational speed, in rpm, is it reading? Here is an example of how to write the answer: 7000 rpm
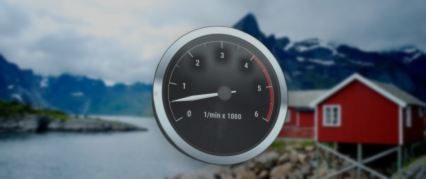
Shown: 500 rpm
